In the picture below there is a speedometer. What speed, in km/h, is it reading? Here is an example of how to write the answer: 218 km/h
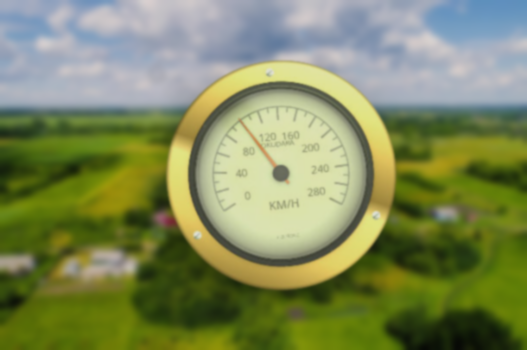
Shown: 100 km/h
